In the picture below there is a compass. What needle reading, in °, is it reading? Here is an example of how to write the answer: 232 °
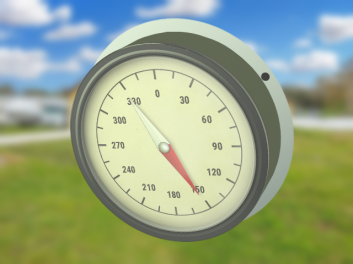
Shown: 150 °
